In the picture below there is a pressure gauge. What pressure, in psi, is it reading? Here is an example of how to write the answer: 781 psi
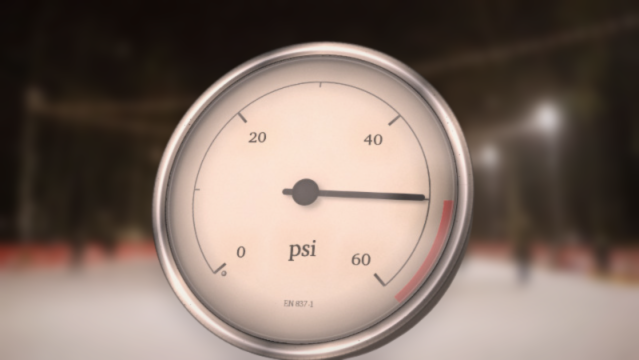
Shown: 50 psi
